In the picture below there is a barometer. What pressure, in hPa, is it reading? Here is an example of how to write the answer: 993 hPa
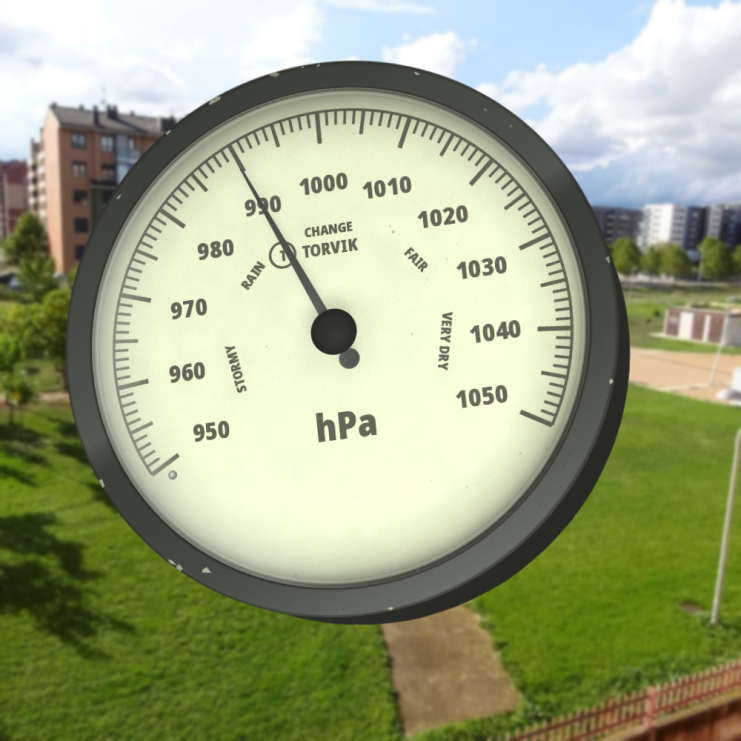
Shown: 990 hPa
